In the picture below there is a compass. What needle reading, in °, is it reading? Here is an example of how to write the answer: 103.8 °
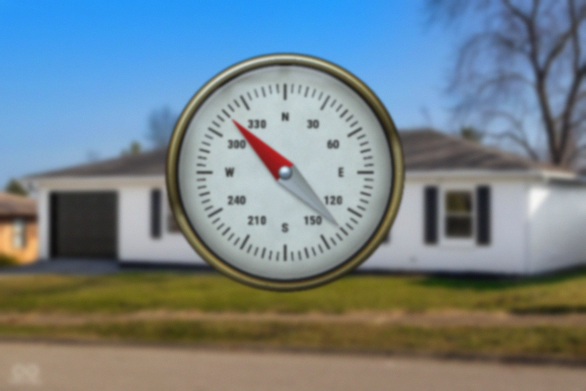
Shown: 315 °
